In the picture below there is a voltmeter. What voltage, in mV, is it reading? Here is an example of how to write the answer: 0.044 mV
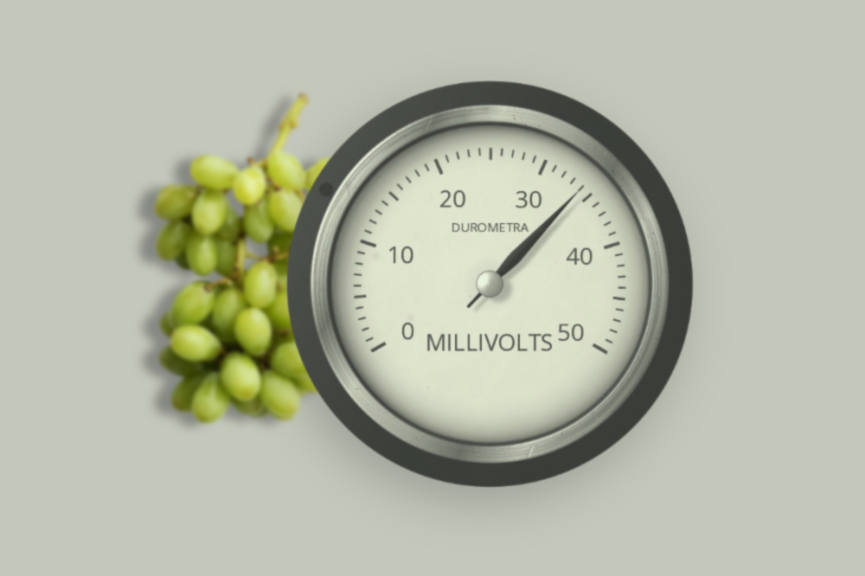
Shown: 34 mV
